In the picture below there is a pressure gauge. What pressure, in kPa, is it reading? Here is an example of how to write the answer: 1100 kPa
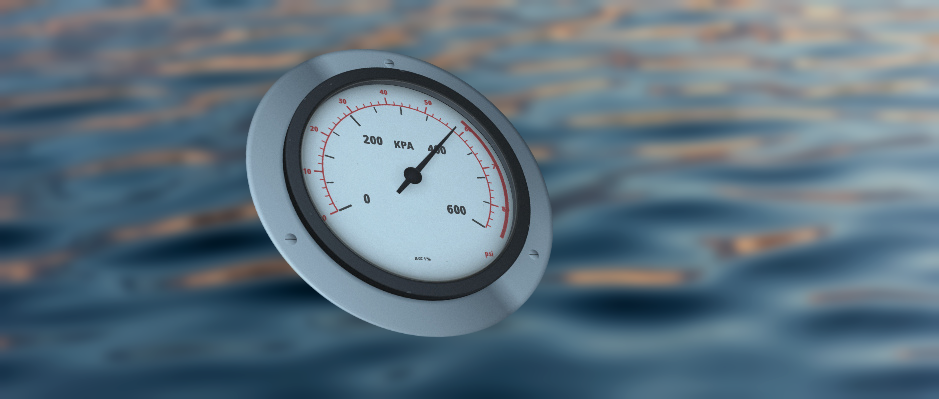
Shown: 400 kPa
